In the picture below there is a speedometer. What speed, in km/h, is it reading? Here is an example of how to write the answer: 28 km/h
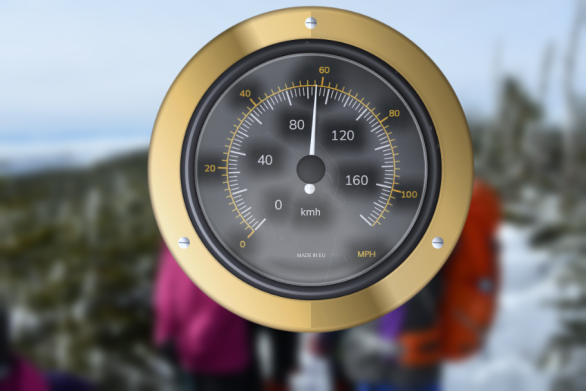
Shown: 94 km/h
